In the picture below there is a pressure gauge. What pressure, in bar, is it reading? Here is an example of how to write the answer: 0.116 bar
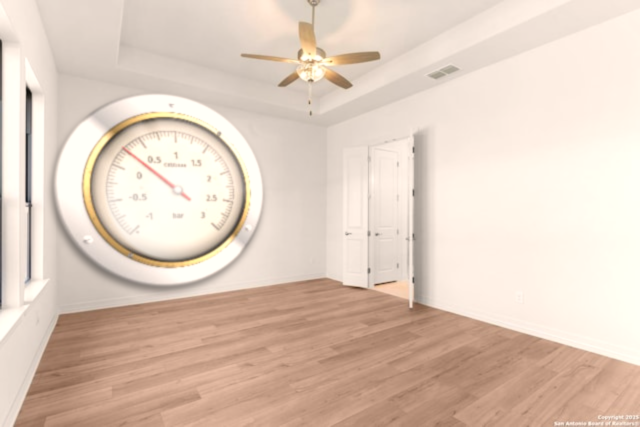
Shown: 0.25 bar
